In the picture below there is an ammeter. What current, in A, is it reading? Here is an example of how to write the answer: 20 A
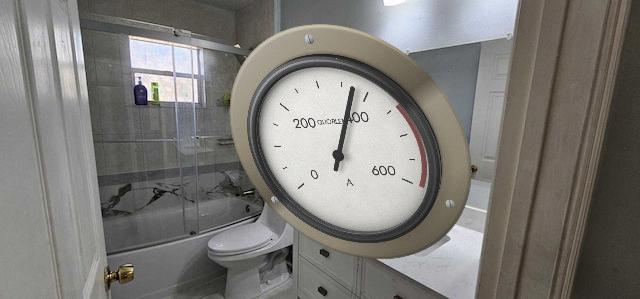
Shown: 375 A
